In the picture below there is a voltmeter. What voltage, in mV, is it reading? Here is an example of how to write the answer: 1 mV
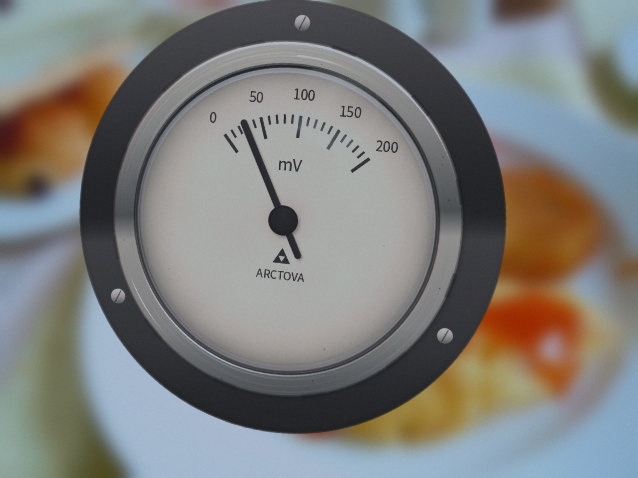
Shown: 30 mV
